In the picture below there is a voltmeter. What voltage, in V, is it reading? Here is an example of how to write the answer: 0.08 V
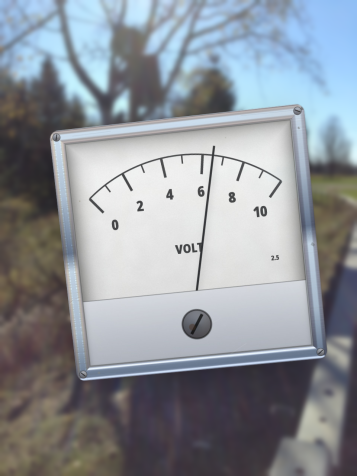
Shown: 6.5 V
